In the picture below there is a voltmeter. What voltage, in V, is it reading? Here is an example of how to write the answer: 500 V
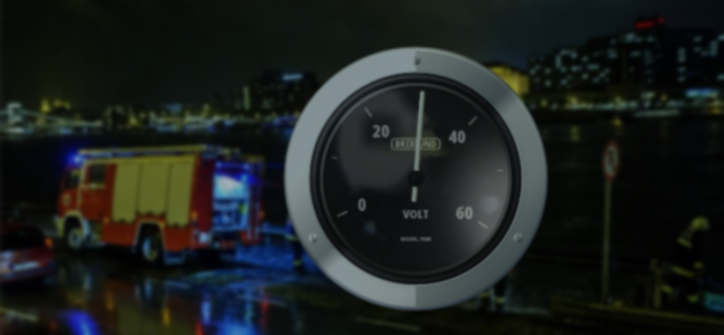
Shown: 30 V
